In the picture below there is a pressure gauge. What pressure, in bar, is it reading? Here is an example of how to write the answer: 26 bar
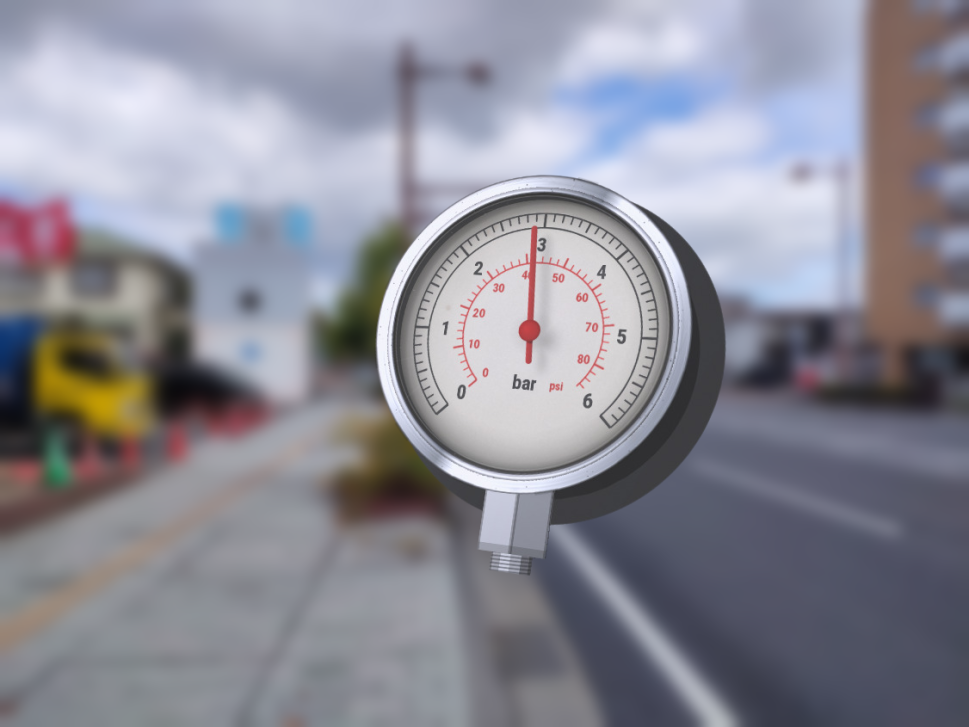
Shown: 2.9 bar
